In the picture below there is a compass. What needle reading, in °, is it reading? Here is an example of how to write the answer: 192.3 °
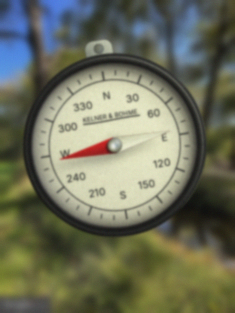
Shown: 265 °
